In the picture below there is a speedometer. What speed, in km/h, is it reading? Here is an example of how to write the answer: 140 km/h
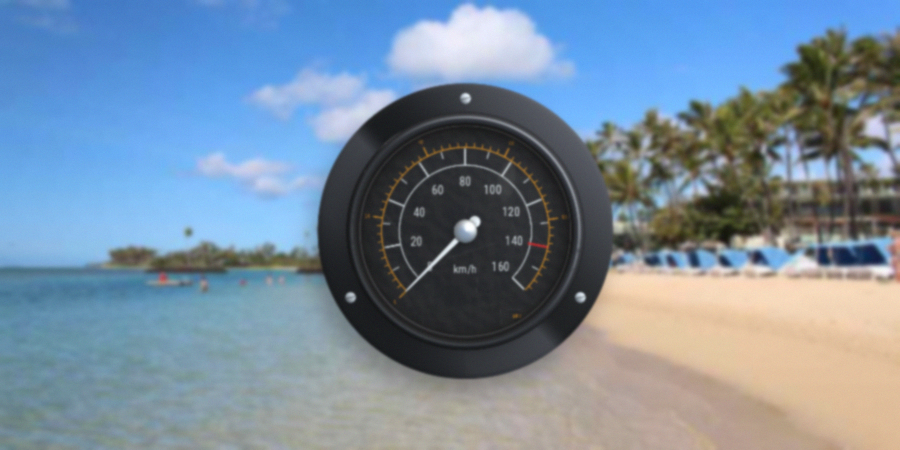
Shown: 0 km/h
